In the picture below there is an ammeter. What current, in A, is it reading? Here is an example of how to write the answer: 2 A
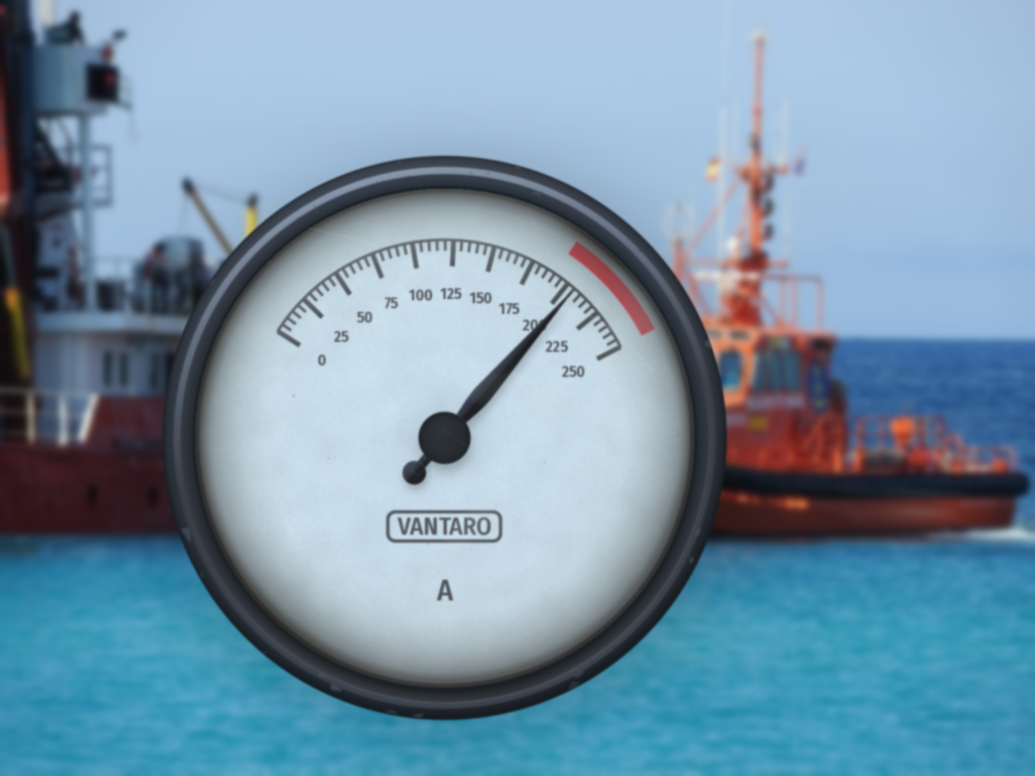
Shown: 205 A
